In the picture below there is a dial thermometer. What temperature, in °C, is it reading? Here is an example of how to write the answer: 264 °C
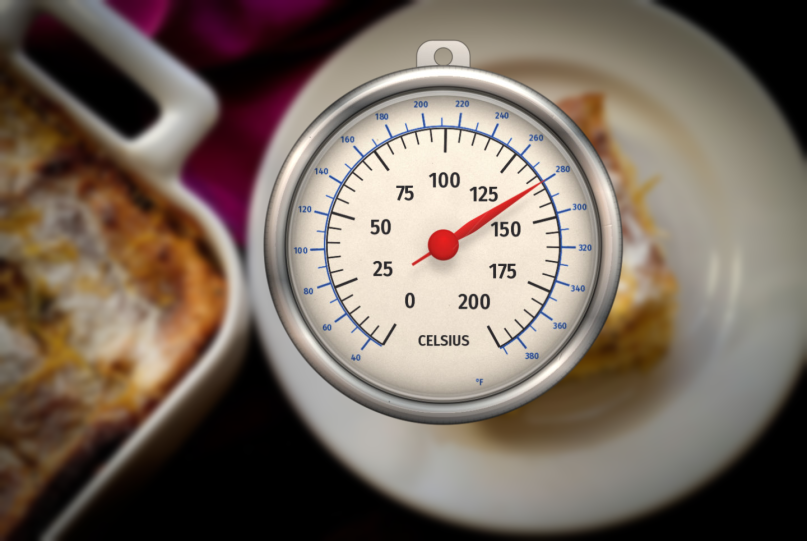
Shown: 137.5 °C
